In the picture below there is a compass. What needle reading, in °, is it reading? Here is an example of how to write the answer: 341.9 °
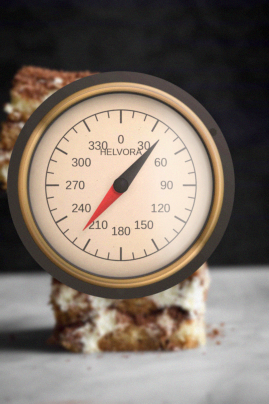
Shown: 220 °
